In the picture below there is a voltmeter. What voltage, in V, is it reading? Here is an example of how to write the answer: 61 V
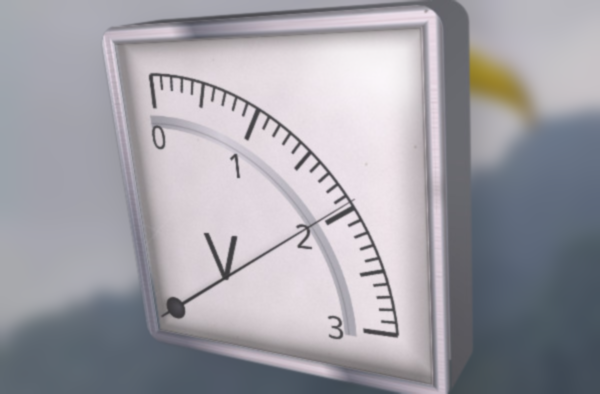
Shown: 1.95 V
